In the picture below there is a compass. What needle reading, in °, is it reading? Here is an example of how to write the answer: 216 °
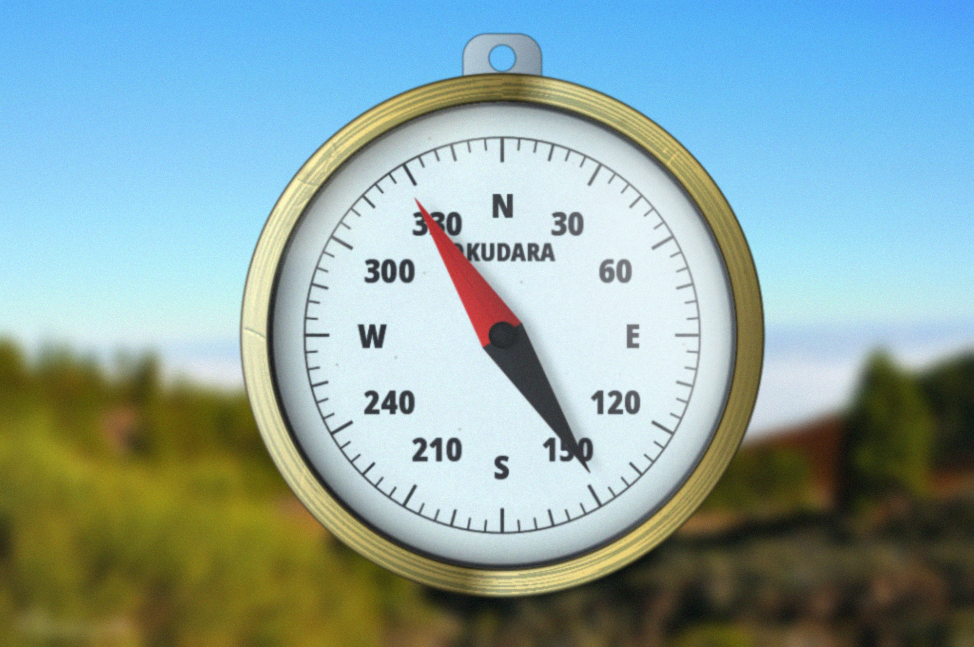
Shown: 327.5 °
